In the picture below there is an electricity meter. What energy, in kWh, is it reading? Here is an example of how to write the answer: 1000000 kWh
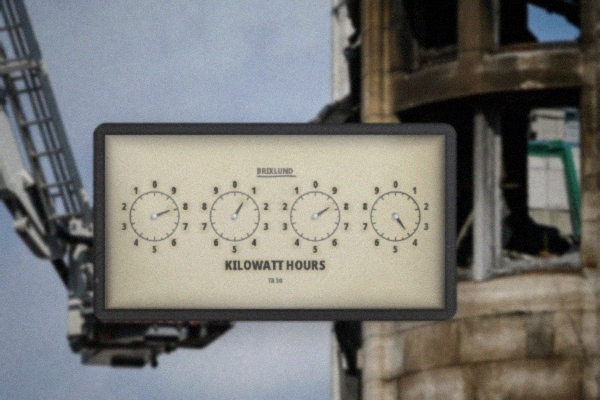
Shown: 8084 kWh
